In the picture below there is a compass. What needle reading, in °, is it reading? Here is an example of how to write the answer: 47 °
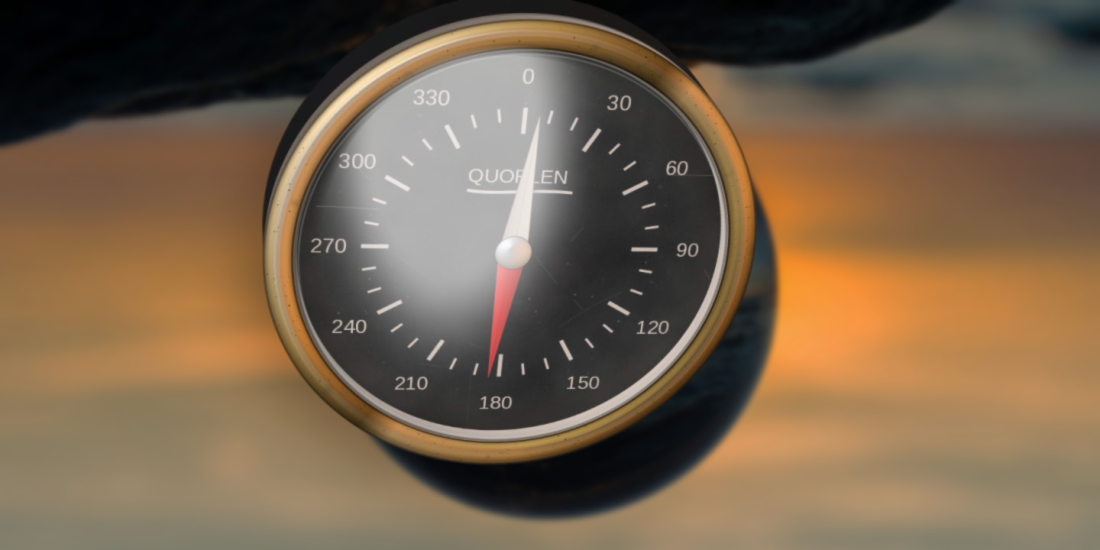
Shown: 185 °
